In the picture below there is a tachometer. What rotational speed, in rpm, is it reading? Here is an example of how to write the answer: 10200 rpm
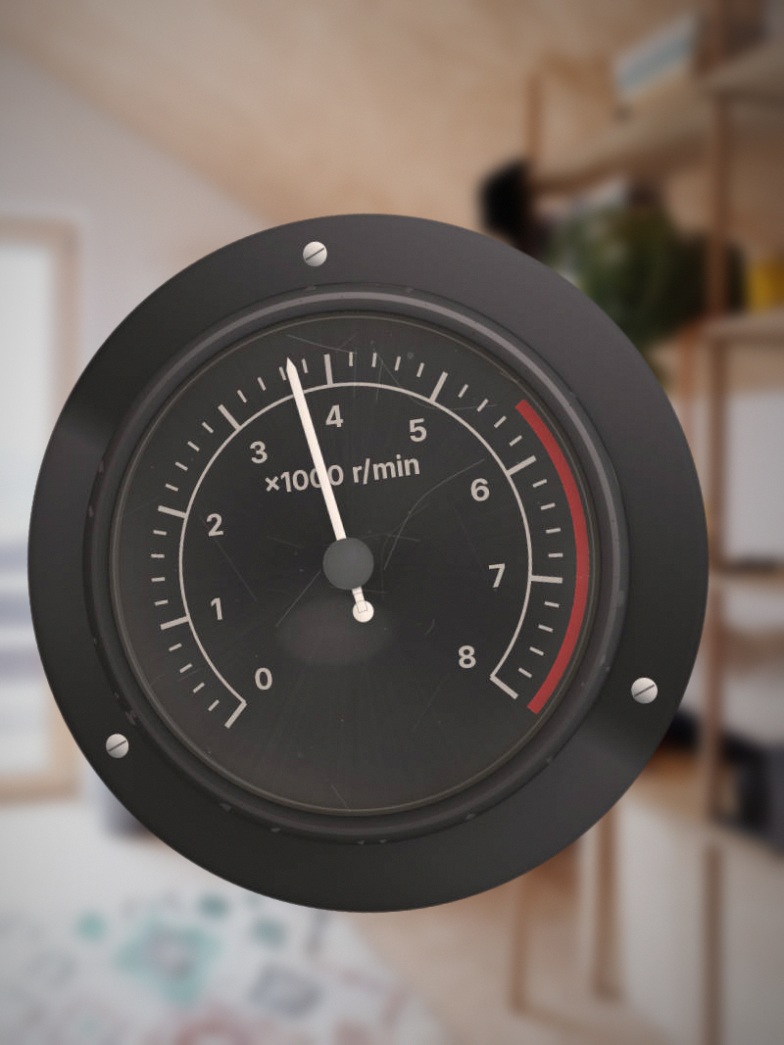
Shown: 3700 rpm
